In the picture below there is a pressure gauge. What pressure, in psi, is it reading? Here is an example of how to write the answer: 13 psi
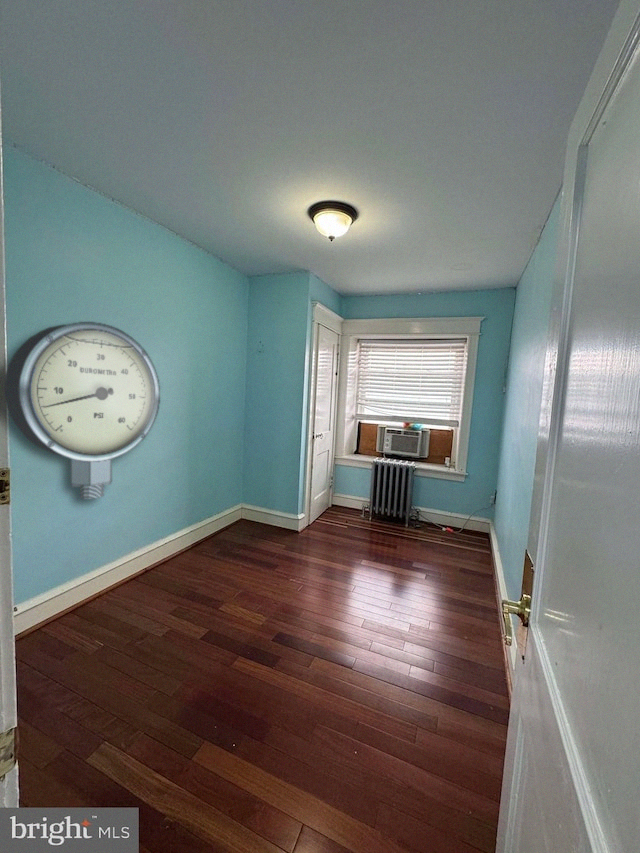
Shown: 6 psi
